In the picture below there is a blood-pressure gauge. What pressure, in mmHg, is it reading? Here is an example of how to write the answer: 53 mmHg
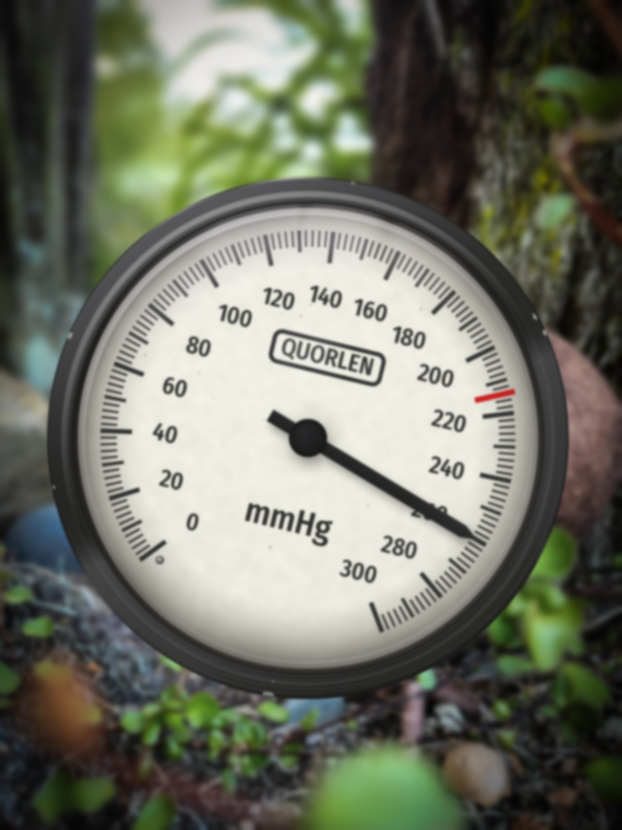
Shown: 260 mmHg
